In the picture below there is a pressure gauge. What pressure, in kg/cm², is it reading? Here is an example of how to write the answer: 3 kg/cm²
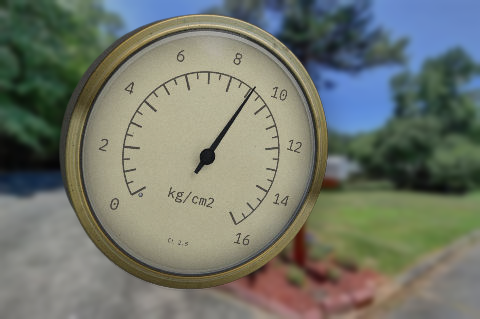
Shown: 9 kg/cm²
